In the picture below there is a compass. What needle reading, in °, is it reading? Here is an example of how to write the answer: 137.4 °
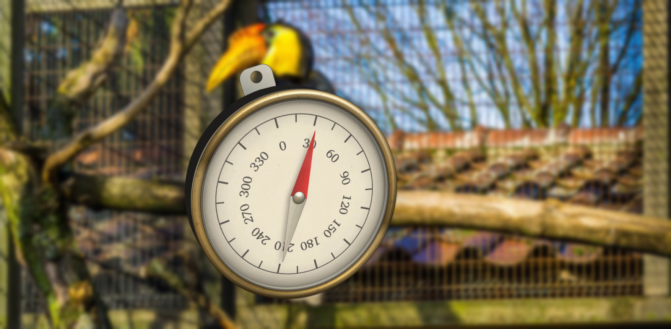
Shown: 30 °
